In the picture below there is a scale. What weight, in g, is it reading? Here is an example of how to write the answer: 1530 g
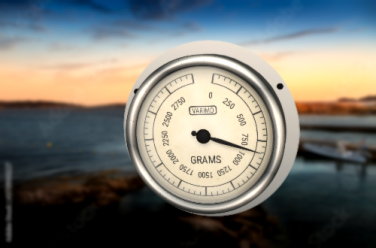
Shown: 850 g
